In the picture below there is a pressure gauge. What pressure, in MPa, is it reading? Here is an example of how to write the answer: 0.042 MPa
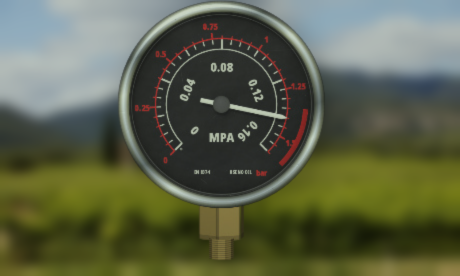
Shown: 0.14 MPa
